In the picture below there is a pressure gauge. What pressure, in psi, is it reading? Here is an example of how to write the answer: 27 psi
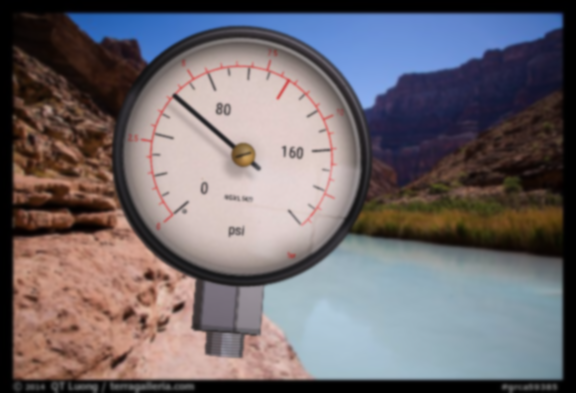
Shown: 60 psi
